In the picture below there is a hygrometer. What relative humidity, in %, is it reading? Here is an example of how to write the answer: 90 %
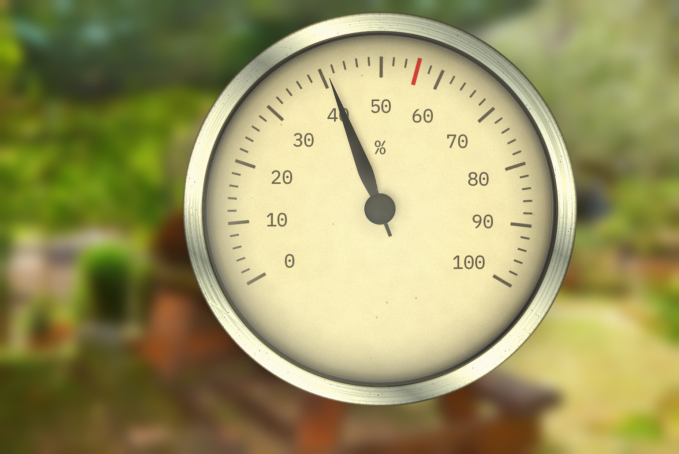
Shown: 41 %
